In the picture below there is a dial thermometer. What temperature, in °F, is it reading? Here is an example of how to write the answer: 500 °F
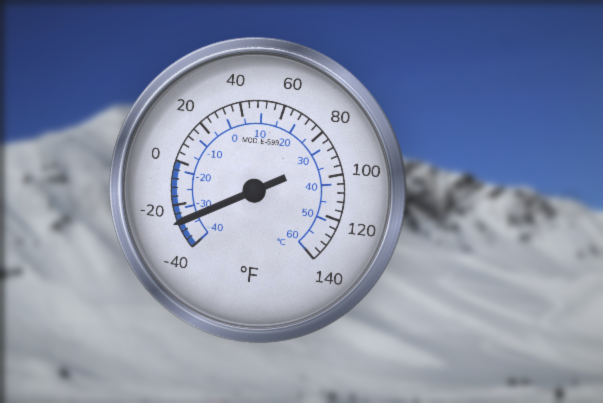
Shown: -28 °F
